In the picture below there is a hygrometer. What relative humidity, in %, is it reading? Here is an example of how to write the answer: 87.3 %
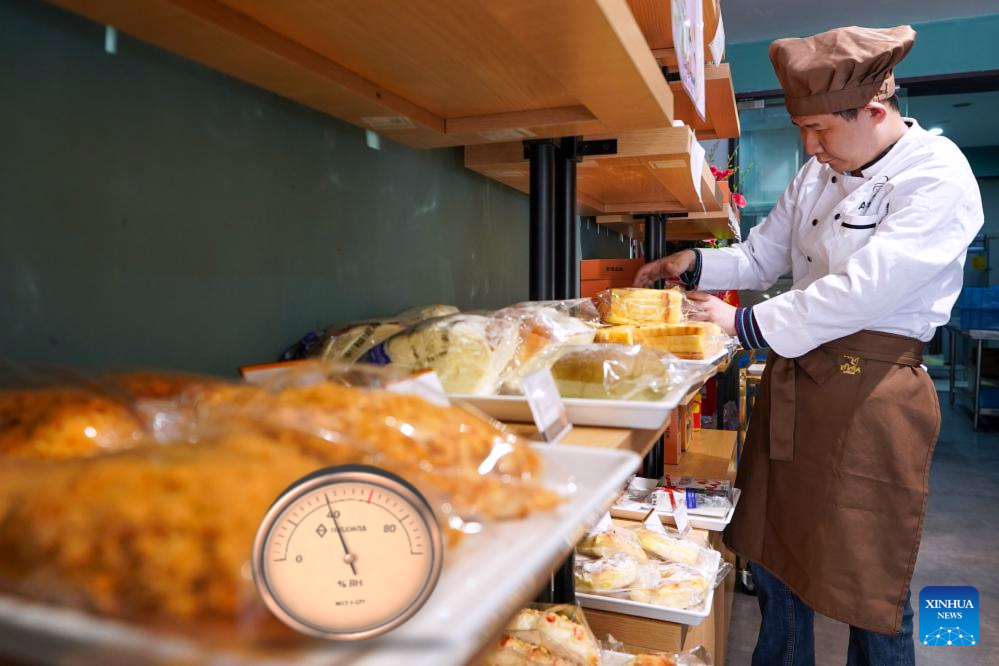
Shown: 40 %
